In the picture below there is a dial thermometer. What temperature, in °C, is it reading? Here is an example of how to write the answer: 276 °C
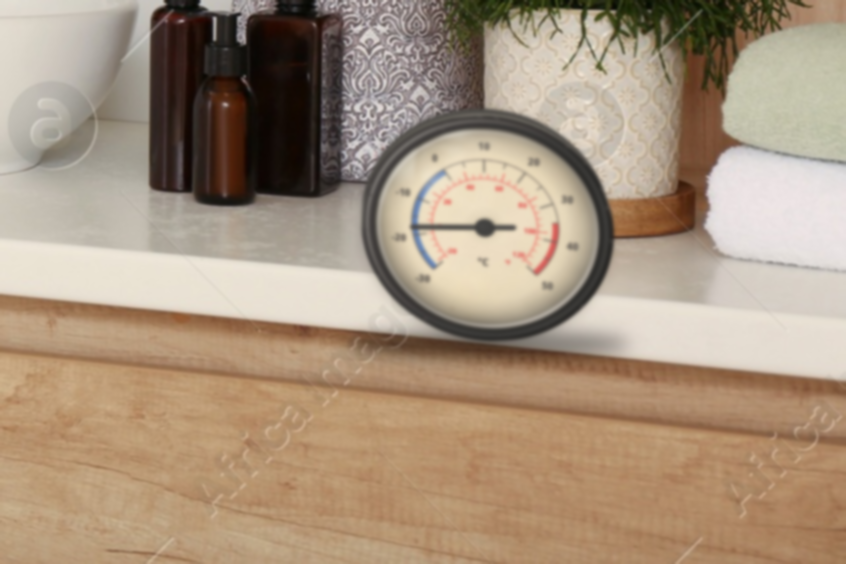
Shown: -17.5 °C
